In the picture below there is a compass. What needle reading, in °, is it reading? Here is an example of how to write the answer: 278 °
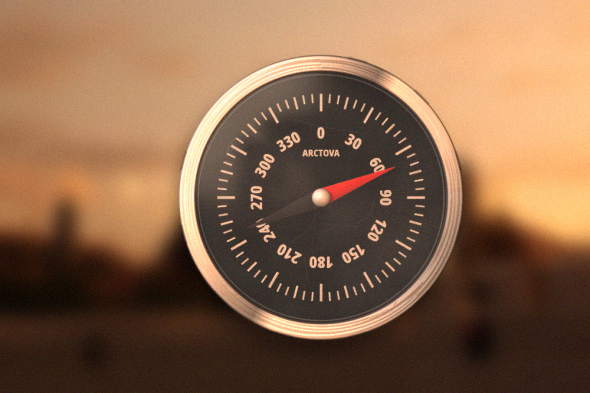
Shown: 67.5 °
